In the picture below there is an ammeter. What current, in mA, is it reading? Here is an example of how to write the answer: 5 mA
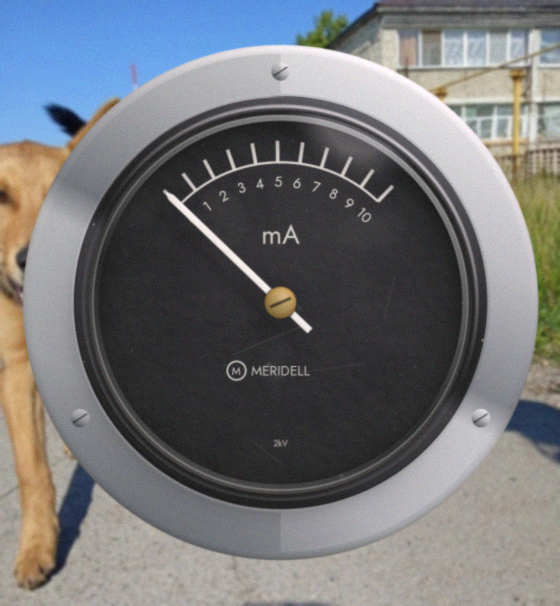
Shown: 0 mA
